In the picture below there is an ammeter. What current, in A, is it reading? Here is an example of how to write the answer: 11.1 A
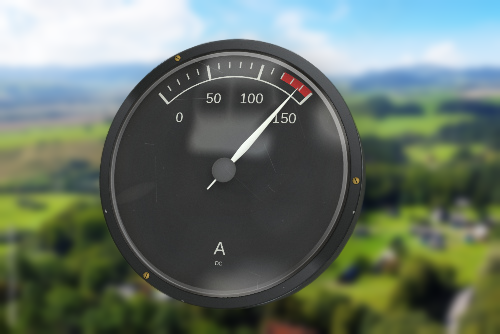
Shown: 140 A
